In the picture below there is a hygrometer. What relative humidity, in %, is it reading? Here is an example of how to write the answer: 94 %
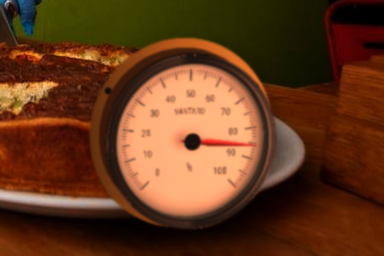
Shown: 85 %
